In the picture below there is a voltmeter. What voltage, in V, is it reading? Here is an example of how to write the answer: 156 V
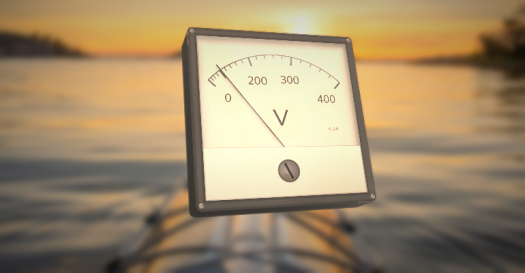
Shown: 100 V
